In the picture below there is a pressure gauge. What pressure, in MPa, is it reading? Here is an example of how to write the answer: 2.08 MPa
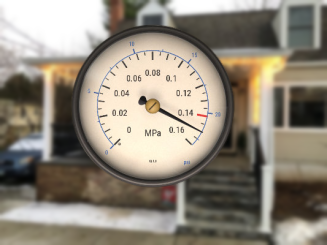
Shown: 0.15 MPa
